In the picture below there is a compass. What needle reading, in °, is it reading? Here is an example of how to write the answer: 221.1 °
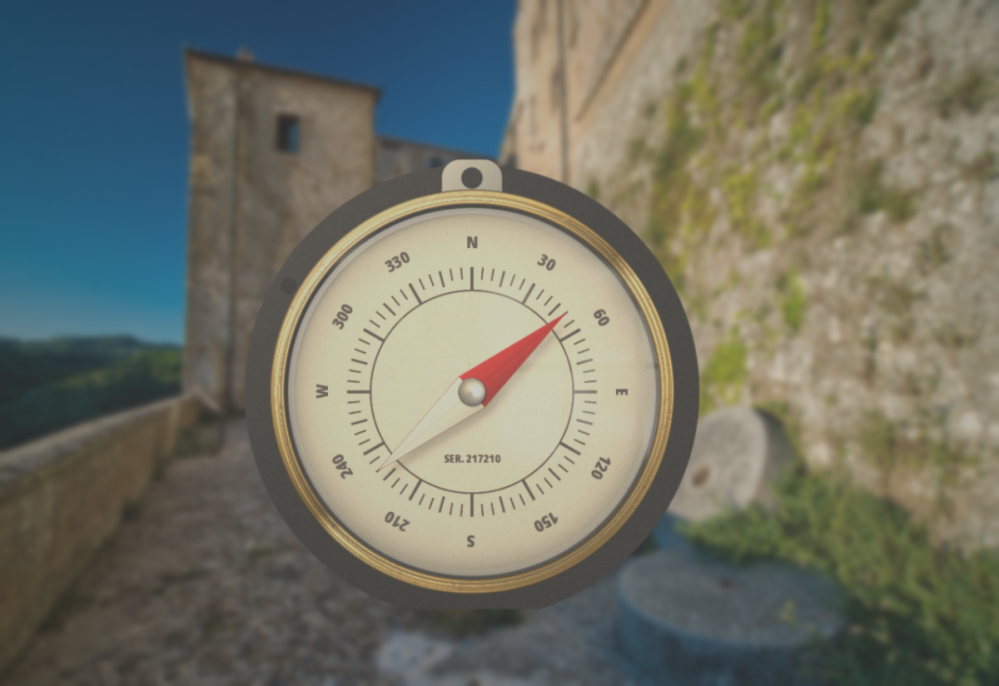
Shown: 50 °
